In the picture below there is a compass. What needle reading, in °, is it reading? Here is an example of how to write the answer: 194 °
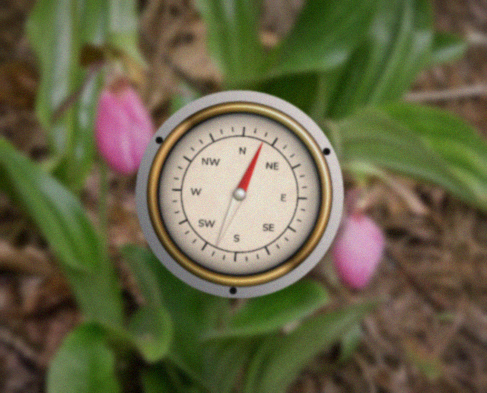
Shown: 20 °
